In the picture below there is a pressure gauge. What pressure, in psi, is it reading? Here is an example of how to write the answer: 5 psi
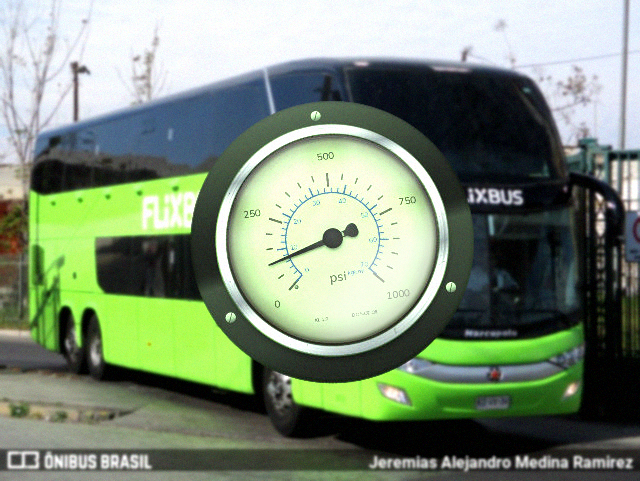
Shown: 100 psi
